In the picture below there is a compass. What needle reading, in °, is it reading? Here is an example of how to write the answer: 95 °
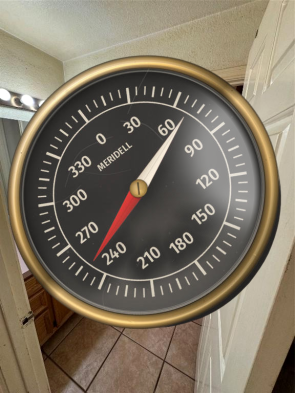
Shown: 250 °
